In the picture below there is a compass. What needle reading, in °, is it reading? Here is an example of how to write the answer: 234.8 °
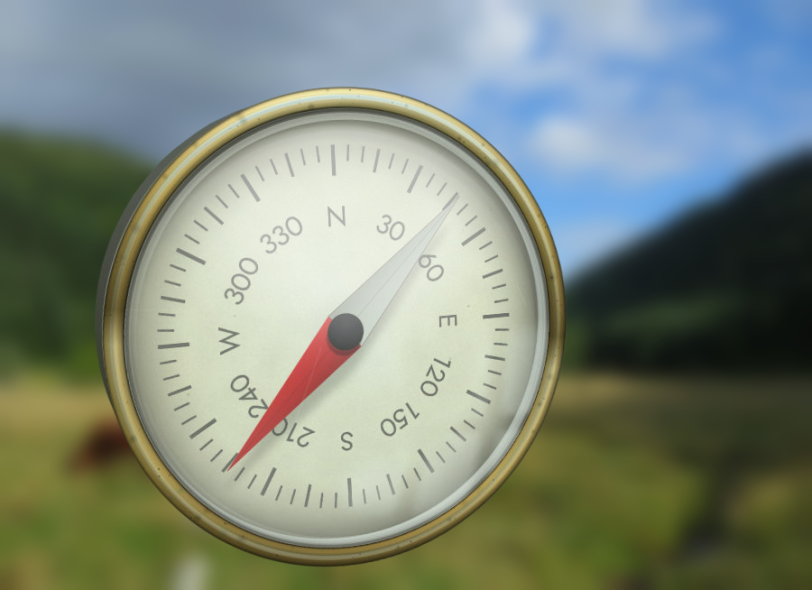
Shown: 225 °
